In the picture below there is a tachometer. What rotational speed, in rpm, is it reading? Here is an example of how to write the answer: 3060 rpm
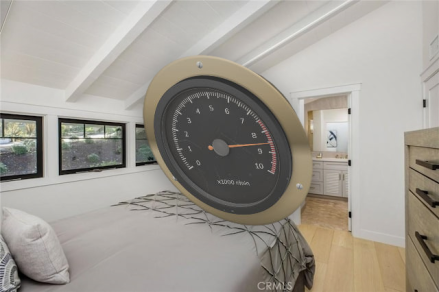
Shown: 8500 rpm
